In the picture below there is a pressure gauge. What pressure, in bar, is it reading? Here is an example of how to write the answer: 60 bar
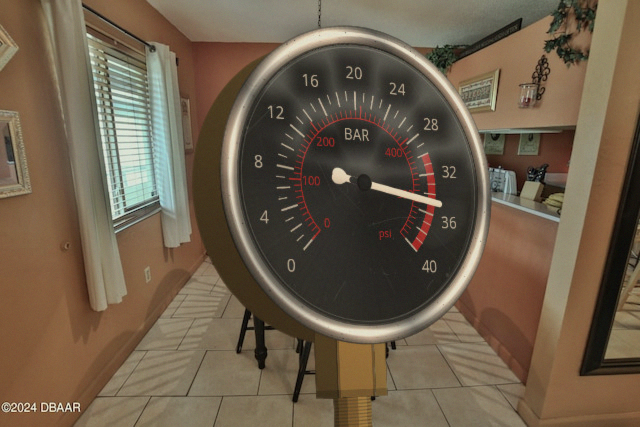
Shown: 35 bar
